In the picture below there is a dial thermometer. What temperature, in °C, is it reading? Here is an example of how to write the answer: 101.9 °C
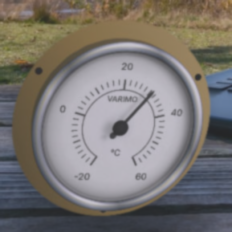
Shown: 30 °C
